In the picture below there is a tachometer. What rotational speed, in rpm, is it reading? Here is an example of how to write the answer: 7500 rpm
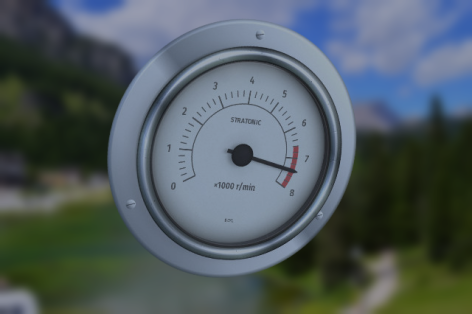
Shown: 7400 rpm
